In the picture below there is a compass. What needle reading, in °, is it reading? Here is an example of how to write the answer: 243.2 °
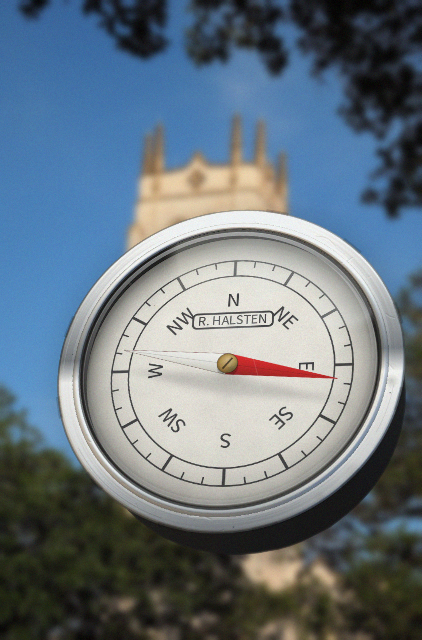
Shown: 100 °
